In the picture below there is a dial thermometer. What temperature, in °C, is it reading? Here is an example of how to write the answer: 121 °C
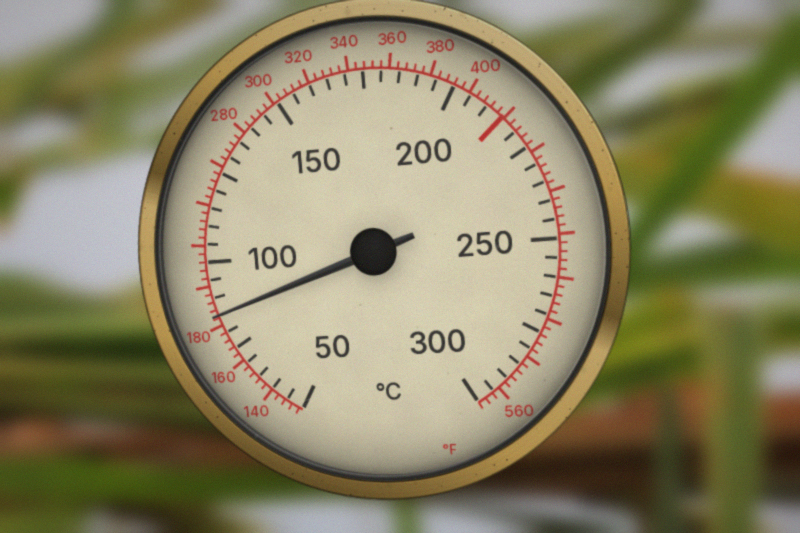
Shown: 85 °C
